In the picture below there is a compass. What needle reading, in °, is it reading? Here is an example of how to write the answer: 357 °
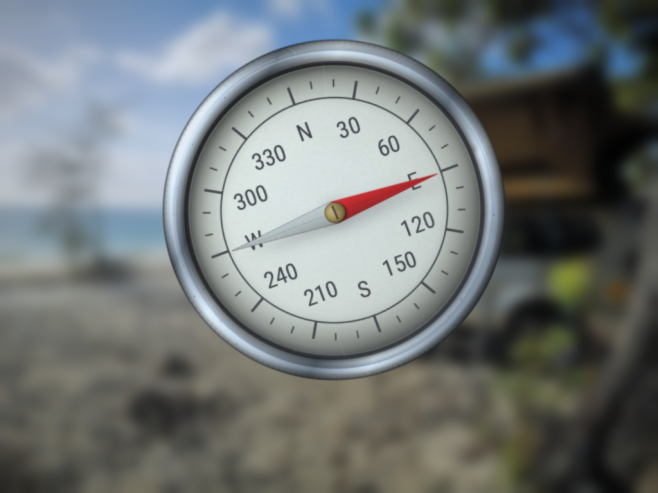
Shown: 90 °
